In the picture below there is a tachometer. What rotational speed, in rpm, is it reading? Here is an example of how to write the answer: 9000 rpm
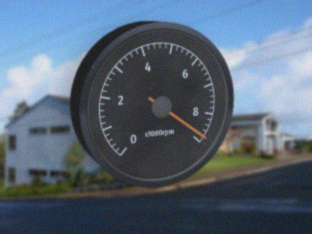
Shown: 8800 rpm
